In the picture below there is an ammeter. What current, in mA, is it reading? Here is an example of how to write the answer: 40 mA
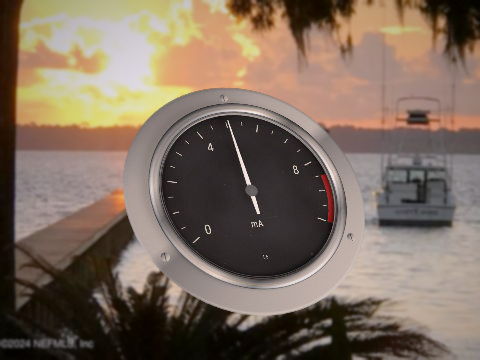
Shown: 5 mA
